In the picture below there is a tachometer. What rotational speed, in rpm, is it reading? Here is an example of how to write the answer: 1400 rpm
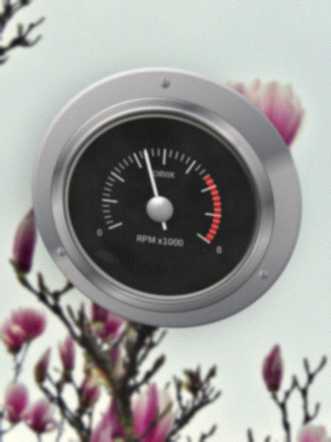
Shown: 3400 rpm
